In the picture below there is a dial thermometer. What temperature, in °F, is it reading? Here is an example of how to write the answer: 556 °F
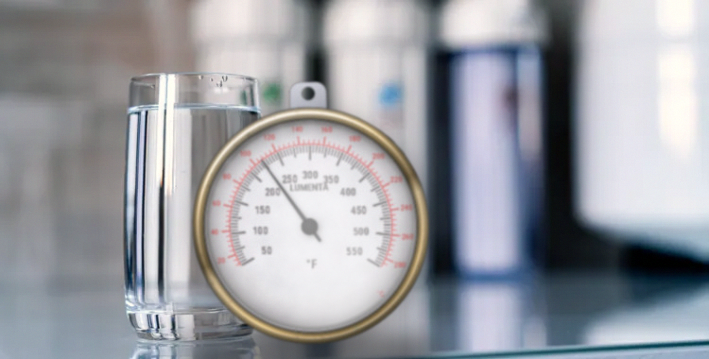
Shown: 225 °F
